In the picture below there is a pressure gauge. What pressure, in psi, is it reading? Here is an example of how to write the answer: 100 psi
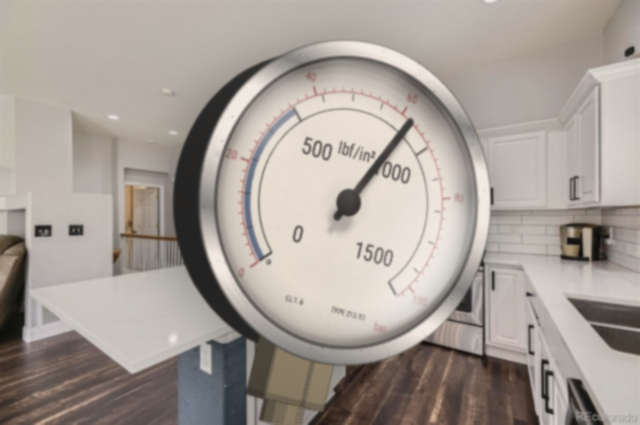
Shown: 900 psi
